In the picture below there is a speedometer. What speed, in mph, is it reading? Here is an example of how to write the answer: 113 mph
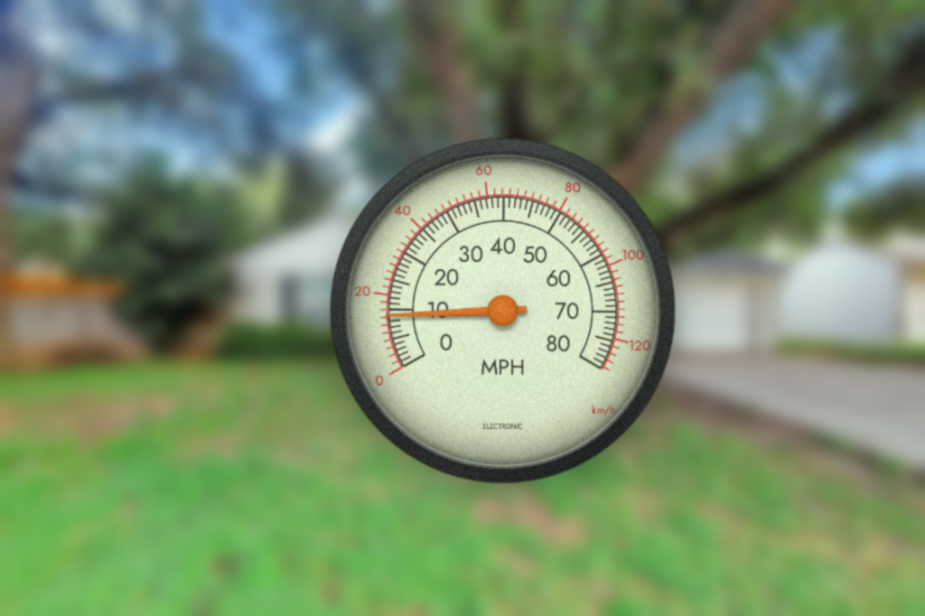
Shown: 9 mph
